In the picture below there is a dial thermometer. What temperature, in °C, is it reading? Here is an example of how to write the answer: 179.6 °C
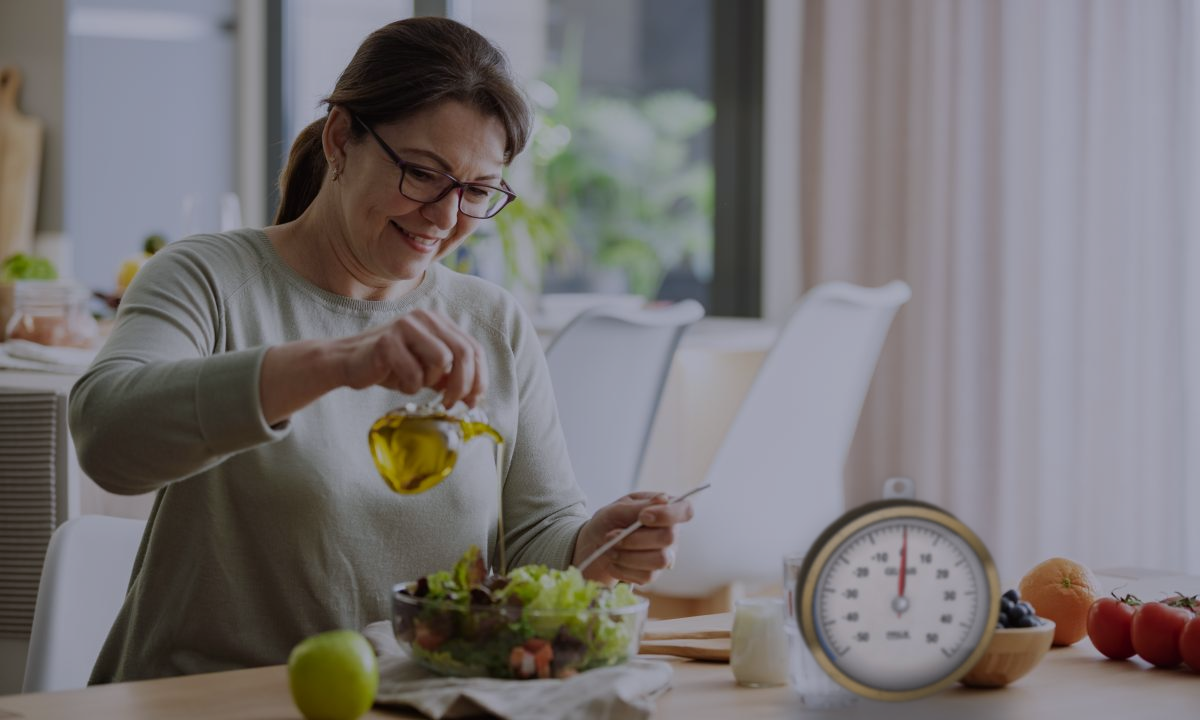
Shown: 0 °C
